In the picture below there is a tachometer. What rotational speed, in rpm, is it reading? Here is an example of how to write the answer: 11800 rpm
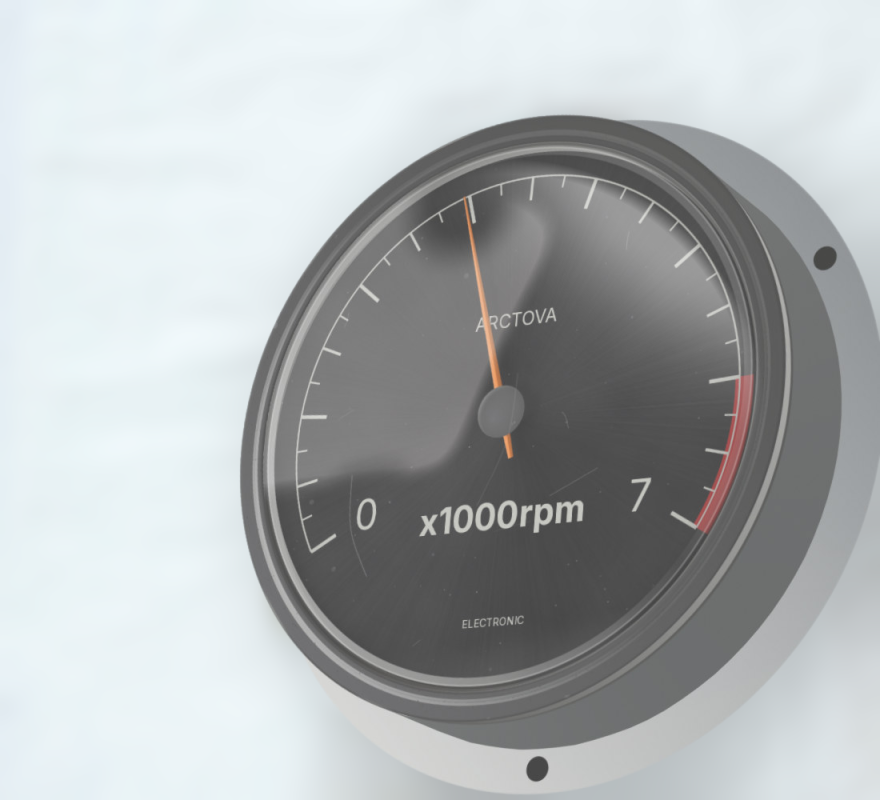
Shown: 3000 rpm
